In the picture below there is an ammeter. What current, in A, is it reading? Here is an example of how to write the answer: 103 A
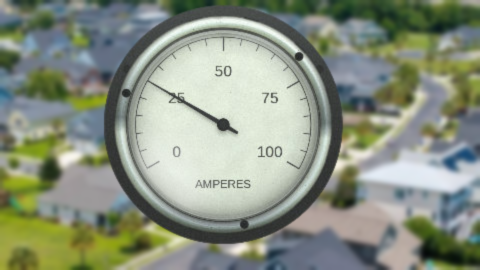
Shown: 25 A
